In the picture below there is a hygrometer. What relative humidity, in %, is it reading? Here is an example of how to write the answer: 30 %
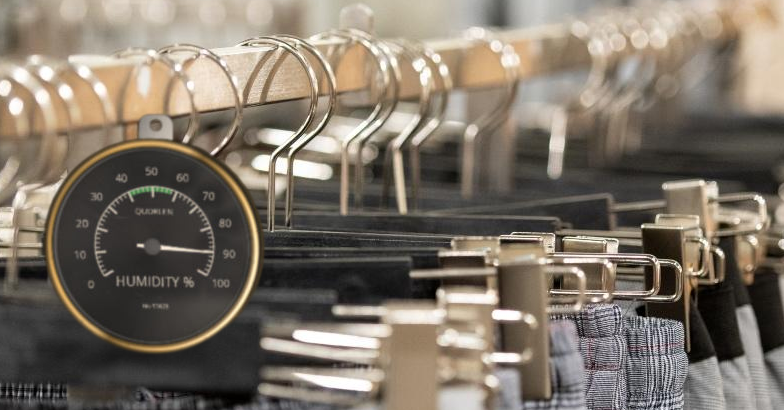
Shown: 90 %
